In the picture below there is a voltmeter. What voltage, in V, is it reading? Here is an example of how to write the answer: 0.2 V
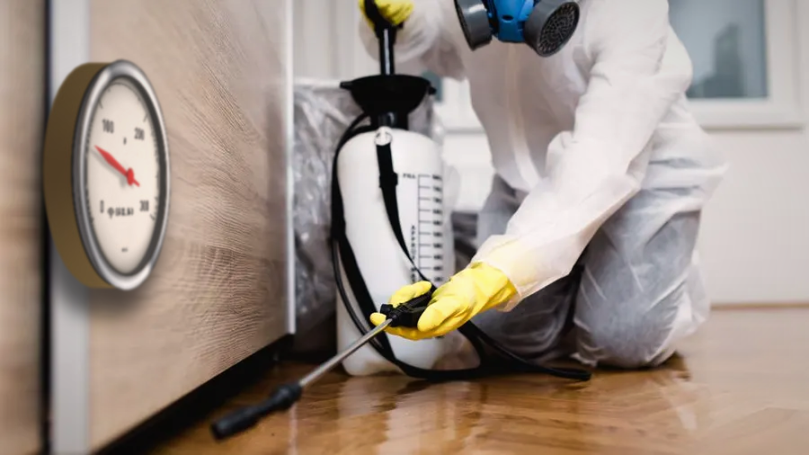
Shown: 60 V
